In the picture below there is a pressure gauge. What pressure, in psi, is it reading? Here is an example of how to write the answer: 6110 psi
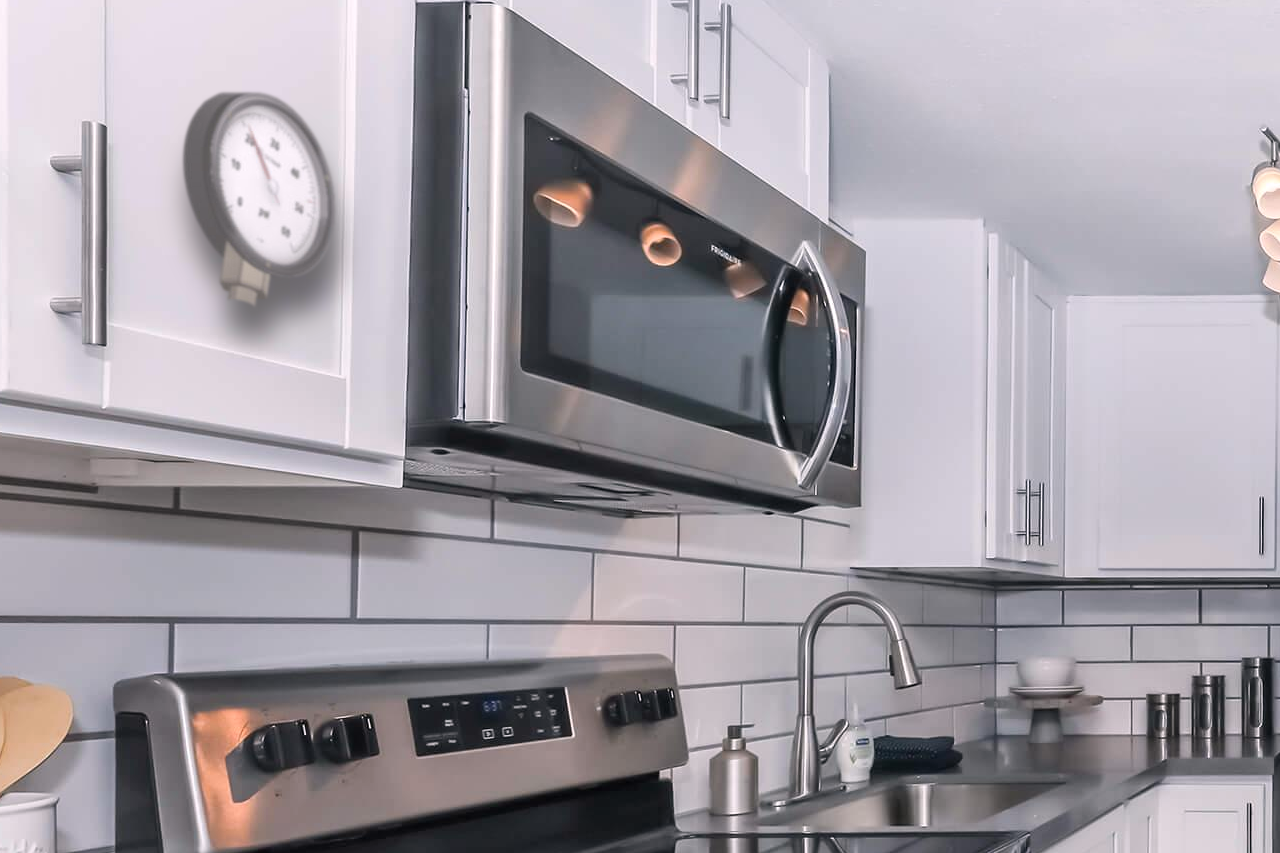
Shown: 20 psi
